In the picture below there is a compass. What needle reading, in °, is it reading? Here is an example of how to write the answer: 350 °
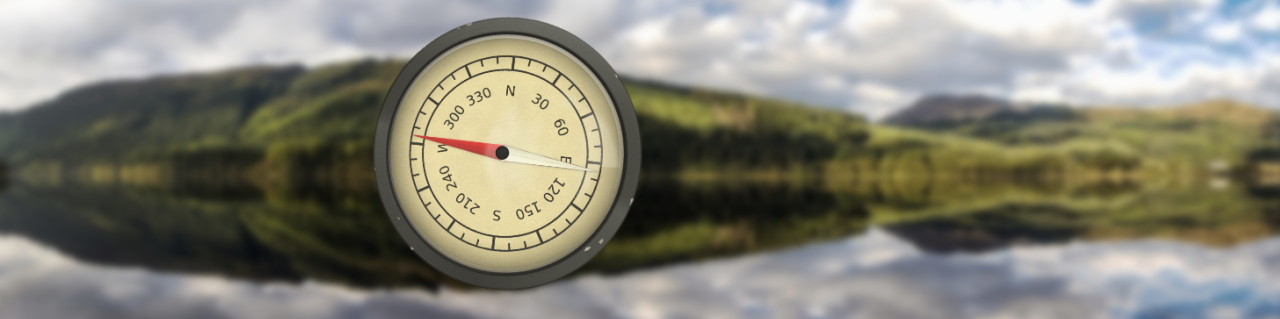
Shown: 275 °
